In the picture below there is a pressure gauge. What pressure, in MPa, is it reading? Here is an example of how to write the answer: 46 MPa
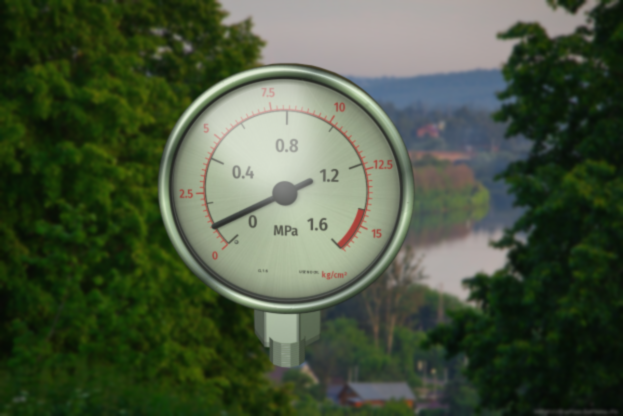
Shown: 0.1 MPa
